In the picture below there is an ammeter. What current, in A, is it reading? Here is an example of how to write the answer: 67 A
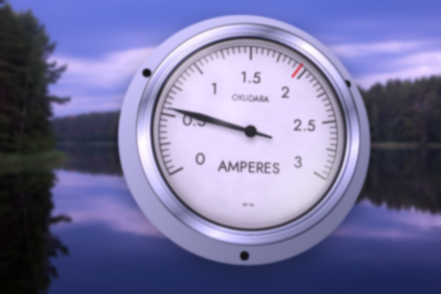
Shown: 0.55 A
